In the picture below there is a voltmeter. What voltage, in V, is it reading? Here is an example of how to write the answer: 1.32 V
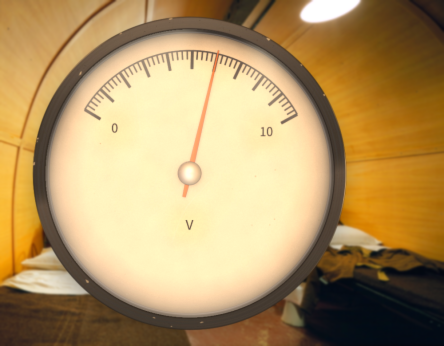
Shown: 6 V
